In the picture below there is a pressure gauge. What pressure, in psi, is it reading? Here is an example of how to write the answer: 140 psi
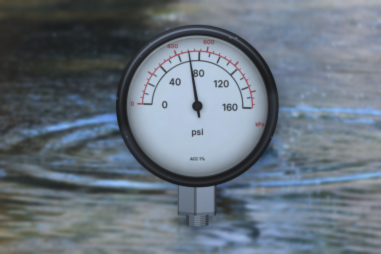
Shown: 70 psi
